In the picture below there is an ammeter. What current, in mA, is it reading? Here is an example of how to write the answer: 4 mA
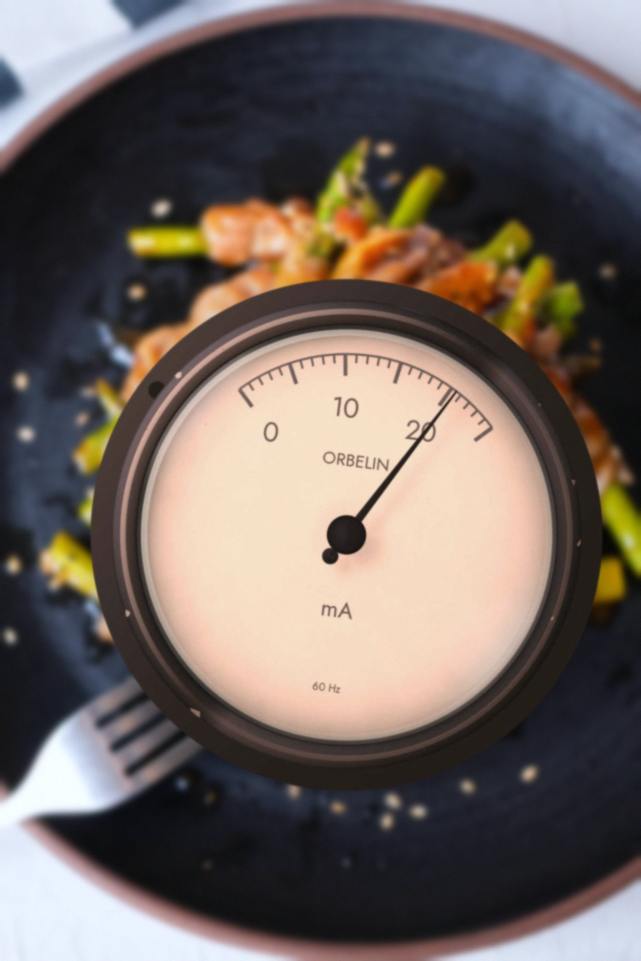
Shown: 20.5 mA
